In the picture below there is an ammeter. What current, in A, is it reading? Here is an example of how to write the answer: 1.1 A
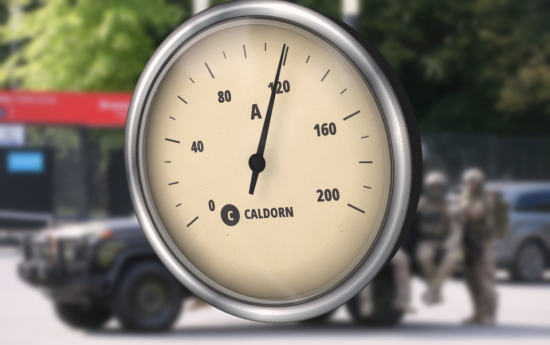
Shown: 120 A
